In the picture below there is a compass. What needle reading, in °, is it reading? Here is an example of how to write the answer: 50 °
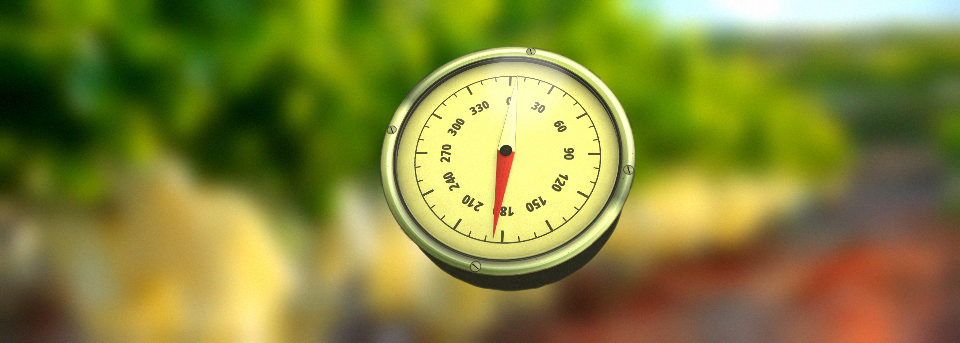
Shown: 185 °
